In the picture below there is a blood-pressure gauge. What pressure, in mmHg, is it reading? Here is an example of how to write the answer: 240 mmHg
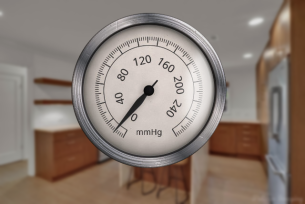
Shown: 10 mmHg
